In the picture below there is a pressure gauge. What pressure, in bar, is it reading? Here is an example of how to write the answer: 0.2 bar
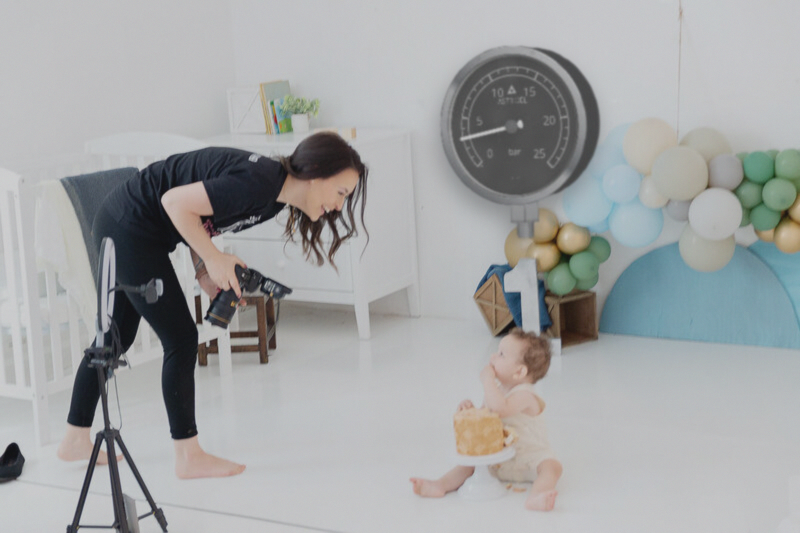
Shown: 3 bar
